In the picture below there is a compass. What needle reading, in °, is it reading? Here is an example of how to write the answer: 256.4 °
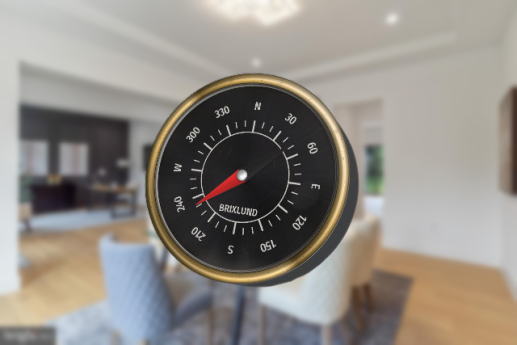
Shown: 230 °
